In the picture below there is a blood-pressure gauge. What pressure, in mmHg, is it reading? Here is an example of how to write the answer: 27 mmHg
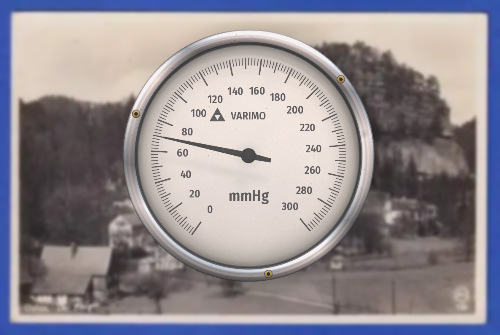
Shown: 70 mmHg
